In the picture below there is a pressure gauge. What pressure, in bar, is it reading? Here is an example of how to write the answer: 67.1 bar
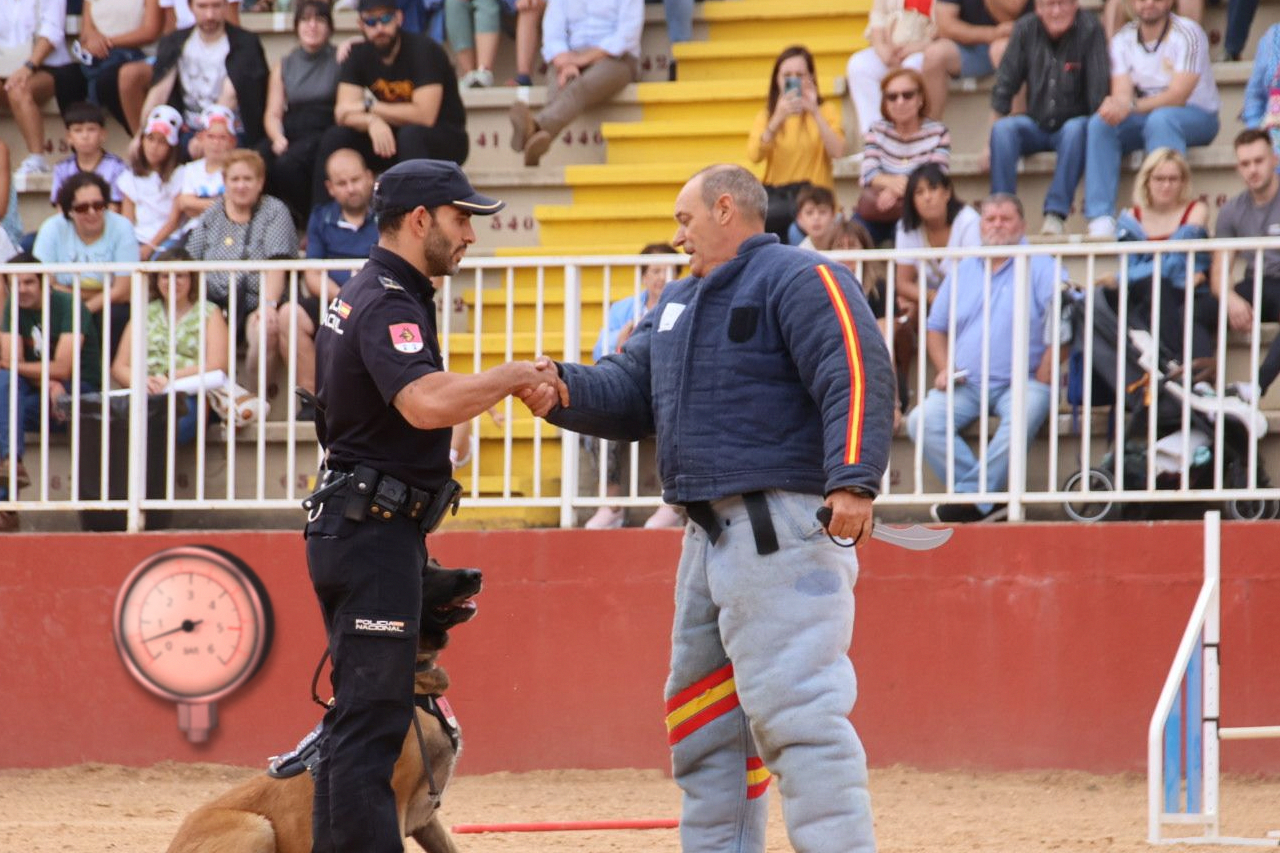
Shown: 0.5 bar
